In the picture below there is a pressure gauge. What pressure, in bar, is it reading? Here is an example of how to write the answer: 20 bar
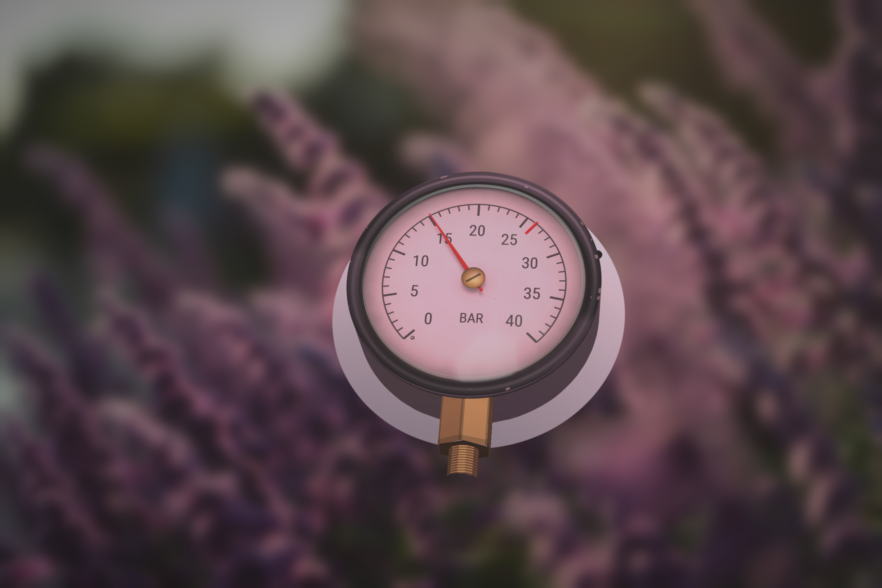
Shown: 15 bar
